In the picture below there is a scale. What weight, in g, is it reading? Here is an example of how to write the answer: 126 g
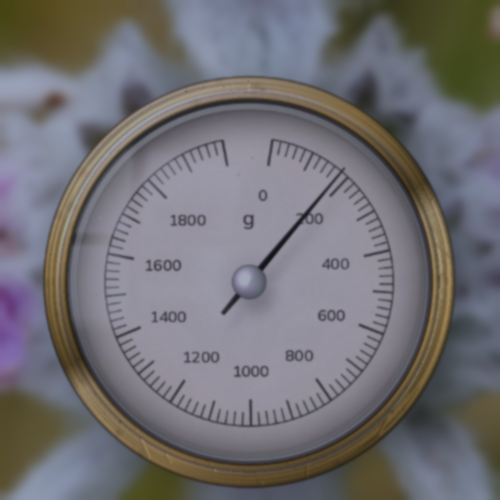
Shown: 180 g
